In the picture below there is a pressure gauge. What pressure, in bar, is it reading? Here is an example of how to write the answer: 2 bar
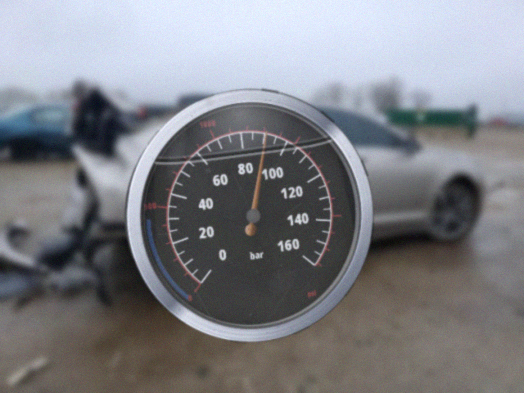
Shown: 90 bar
